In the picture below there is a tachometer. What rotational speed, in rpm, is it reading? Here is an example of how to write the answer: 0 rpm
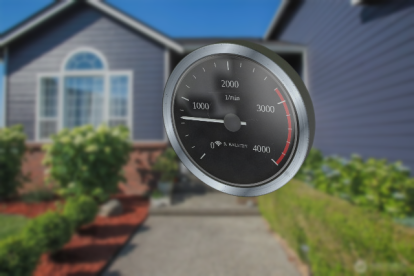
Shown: 700 rpm
